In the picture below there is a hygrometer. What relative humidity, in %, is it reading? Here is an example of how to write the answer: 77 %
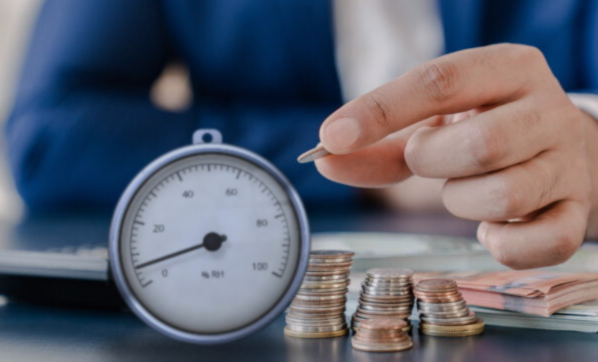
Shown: 6 %
